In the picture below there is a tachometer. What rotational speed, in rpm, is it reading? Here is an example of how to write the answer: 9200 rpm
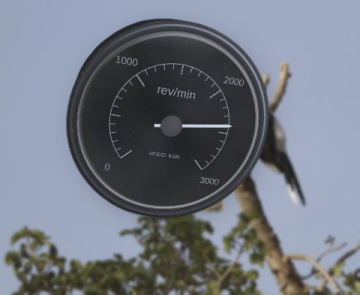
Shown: 2400 rpm
